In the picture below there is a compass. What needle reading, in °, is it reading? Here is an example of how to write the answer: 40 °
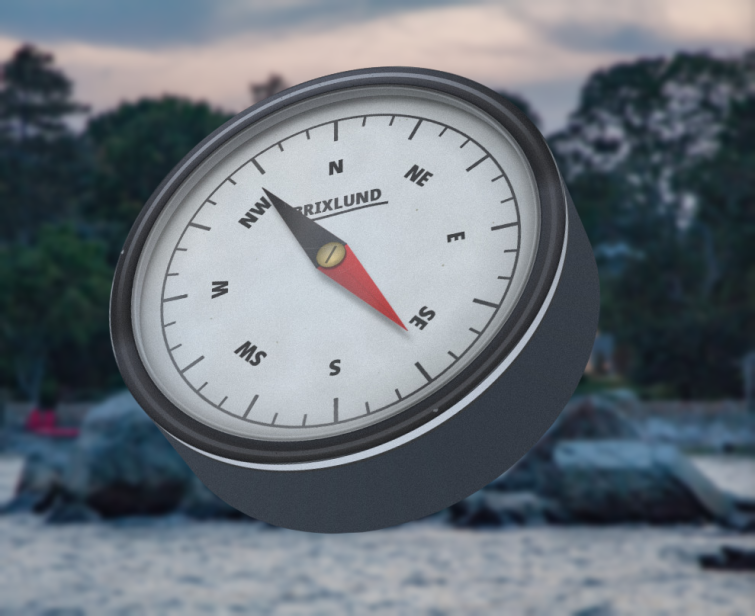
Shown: 145 °
